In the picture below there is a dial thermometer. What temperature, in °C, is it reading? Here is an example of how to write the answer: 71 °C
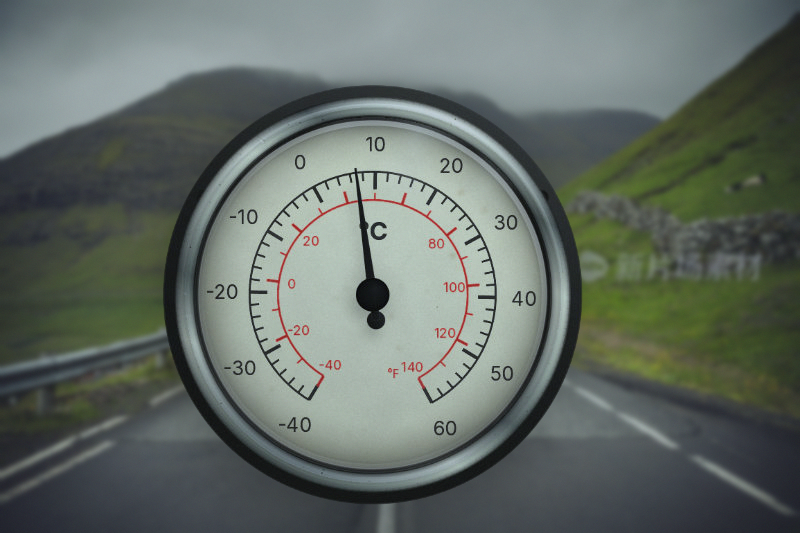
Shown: 7 °C
